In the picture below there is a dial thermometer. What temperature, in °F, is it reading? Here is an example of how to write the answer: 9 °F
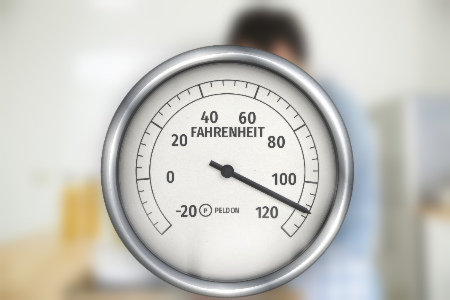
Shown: 110 °F
